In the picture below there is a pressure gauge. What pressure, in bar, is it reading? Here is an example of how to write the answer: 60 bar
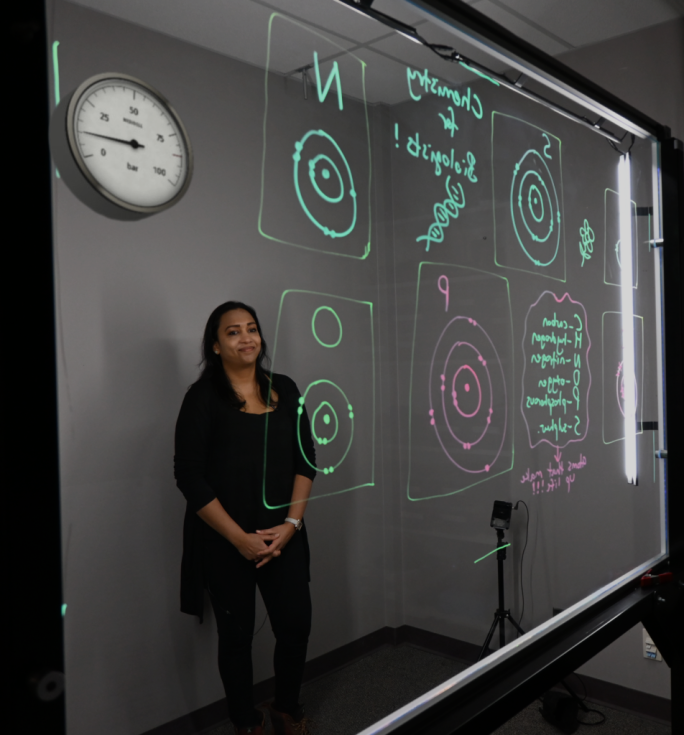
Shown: 10 bar
